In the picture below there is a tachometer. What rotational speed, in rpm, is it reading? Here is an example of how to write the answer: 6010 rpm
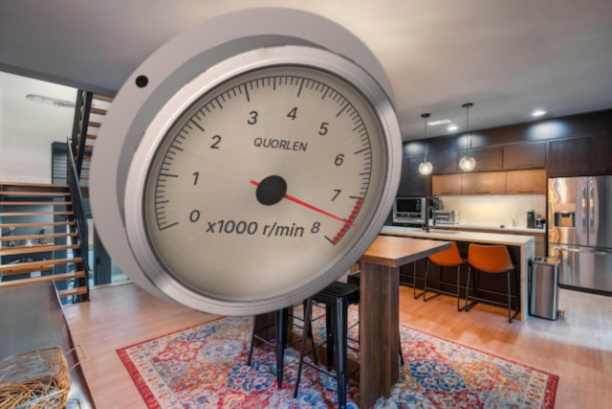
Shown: 7500 rpm
